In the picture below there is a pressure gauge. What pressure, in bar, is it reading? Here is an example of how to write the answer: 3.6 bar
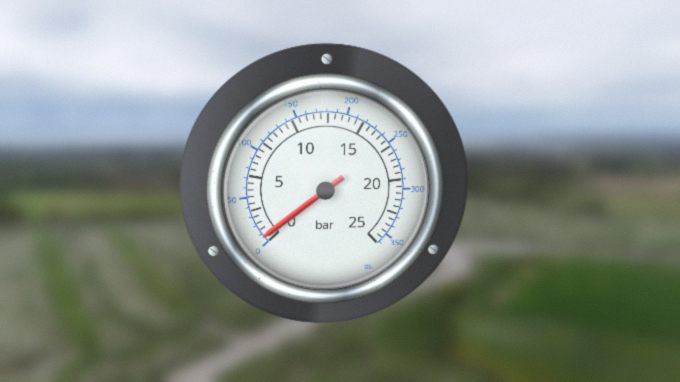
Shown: 0.5 bar
